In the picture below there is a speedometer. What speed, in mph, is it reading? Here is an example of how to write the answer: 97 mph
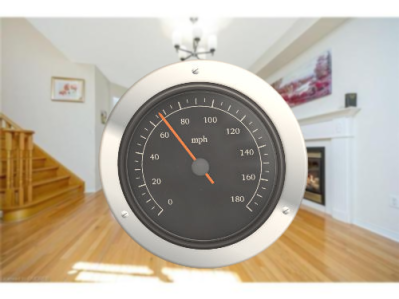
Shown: 67.5 mph
